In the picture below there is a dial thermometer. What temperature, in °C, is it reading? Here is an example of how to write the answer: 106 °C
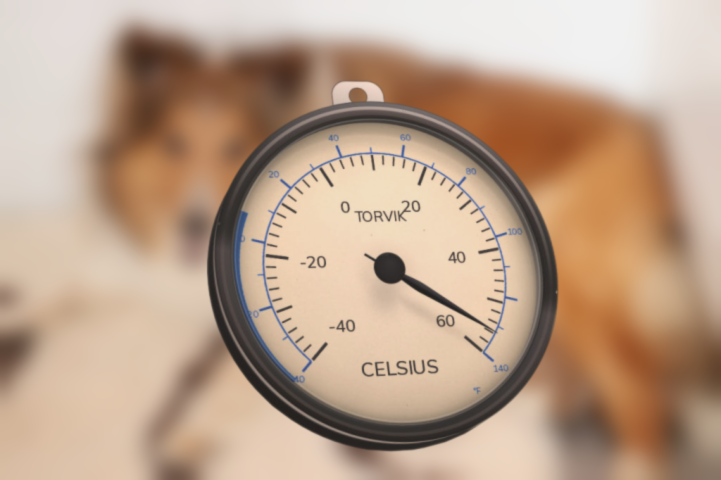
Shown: 56 °C
